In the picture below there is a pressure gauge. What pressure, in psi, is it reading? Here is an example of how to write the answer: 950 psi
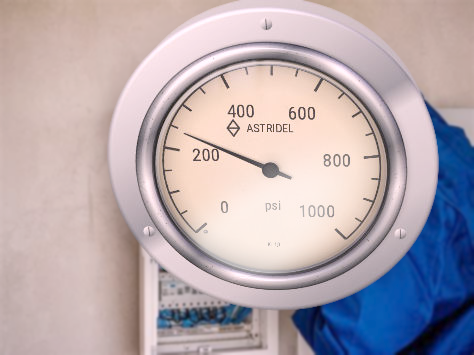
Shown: 250 psi
